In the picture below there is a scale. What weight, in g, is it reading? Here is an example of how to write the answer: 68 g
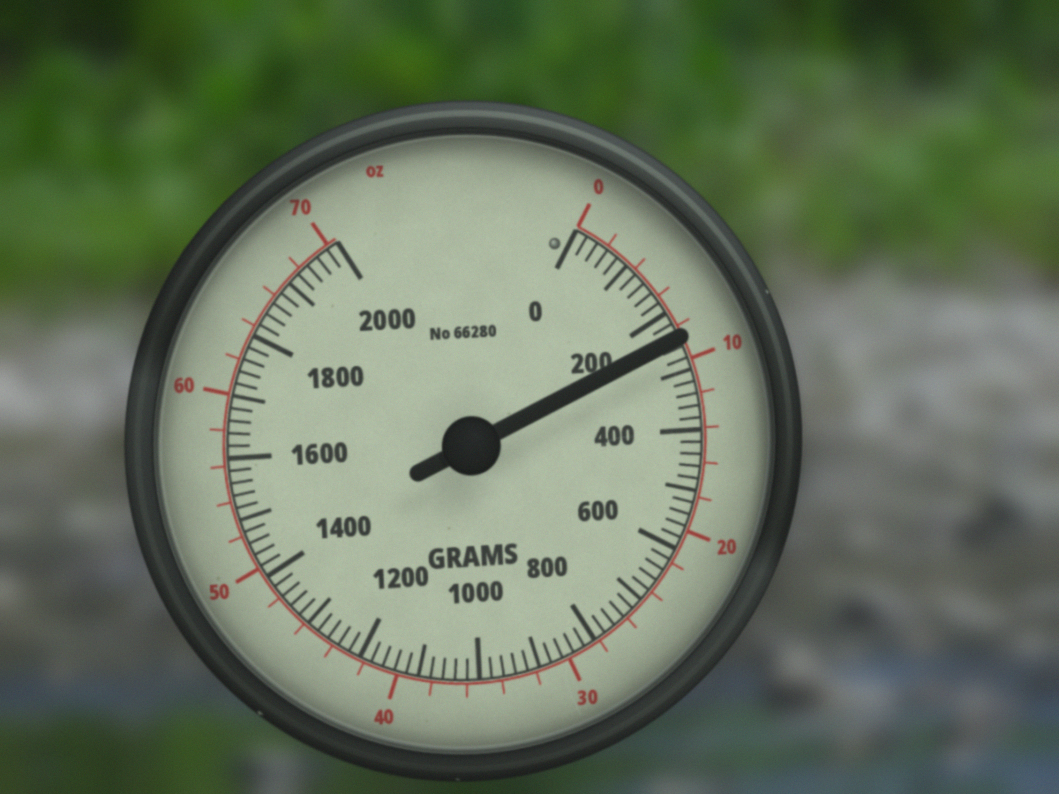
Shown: 240 g
